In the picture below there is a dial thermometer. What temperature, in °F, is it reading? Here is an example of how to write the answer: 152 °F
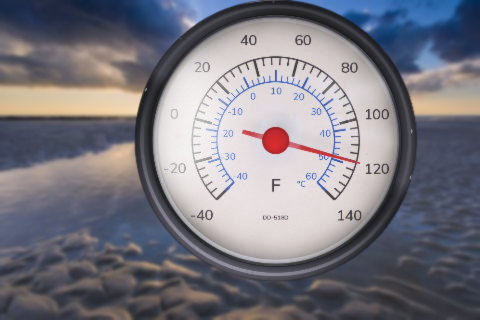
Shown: 120 °F
